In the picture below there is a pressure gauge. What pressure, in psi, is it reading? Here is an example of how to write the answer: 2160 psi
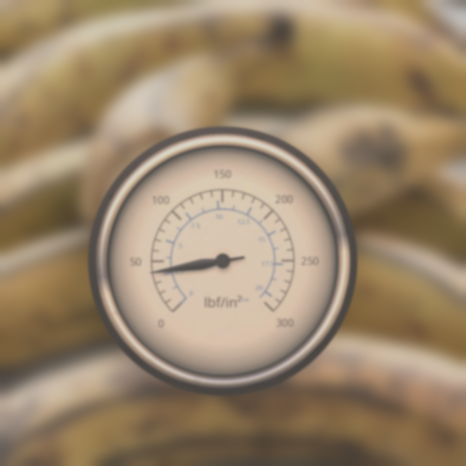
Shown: 40 psi
